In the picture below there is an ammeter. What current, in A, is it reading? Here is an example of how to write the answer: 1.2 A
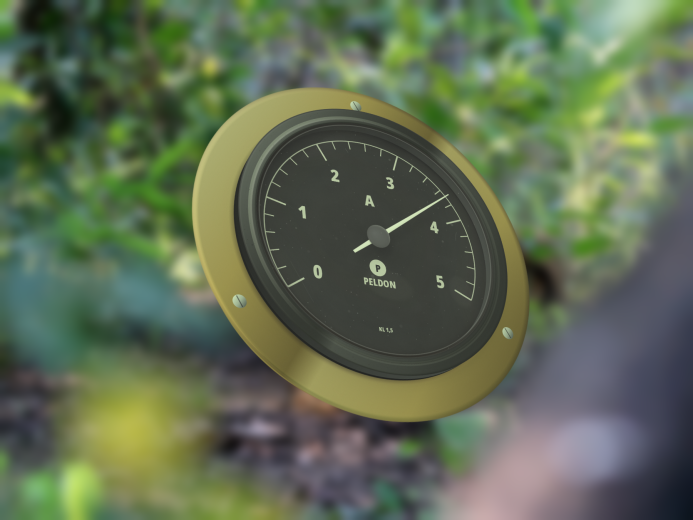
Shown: 3.7 A
